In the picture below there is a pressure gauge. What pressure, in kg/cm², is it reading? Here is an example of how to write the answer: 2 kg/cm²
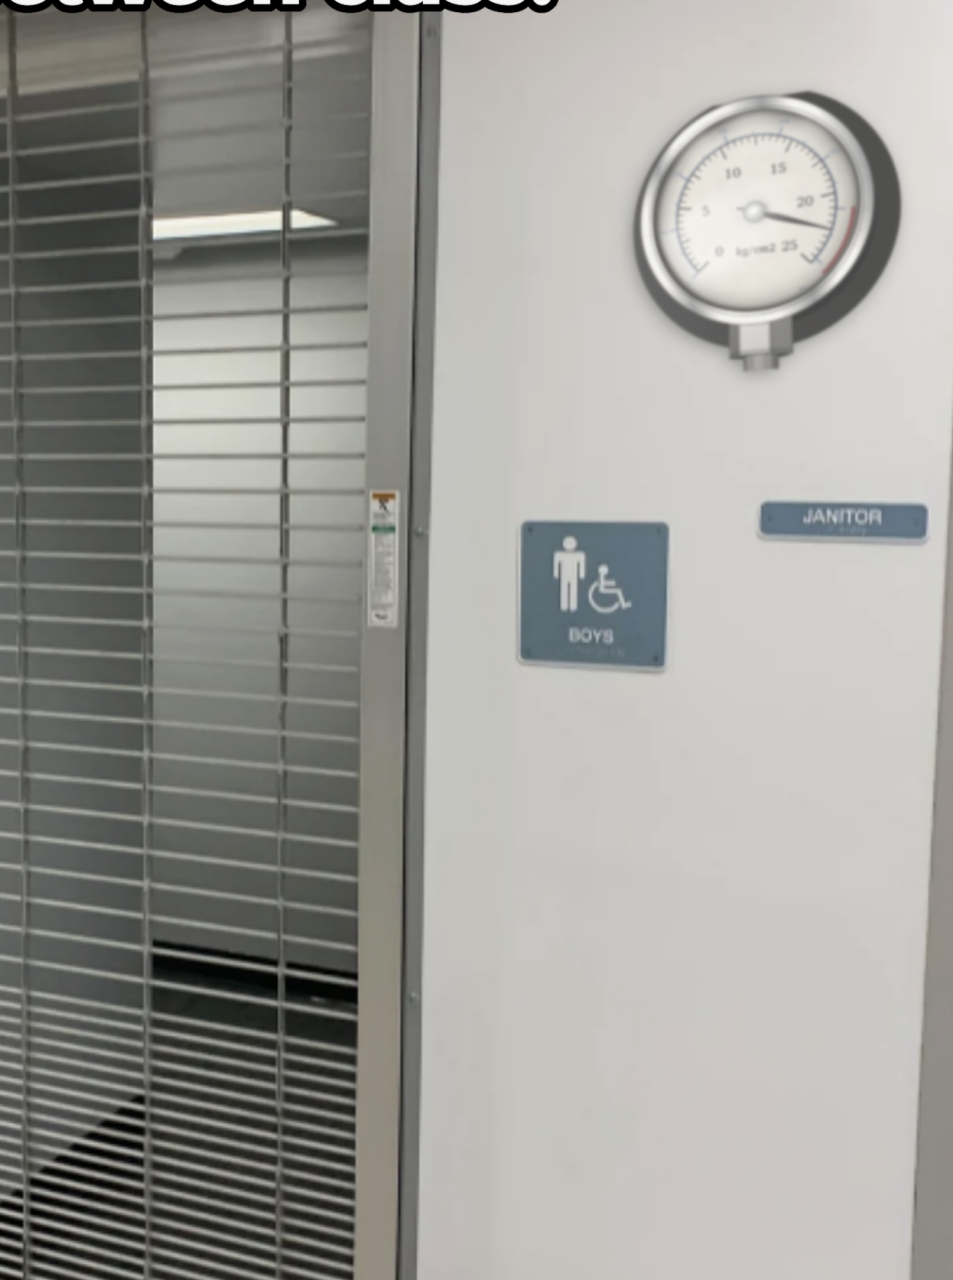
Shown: 22.5 kg/cm²
